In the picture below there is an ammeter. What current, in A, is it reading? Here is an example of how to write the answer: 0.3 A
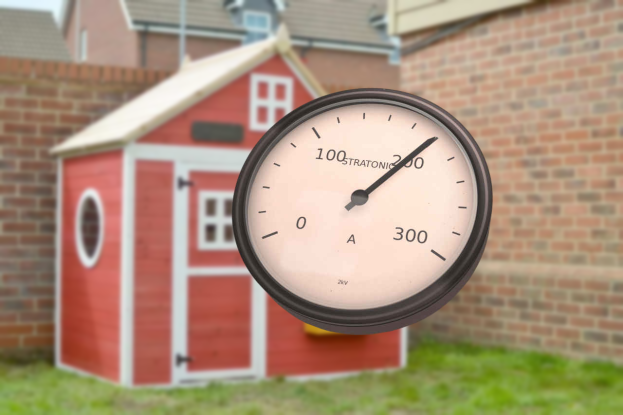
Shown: 200 A
